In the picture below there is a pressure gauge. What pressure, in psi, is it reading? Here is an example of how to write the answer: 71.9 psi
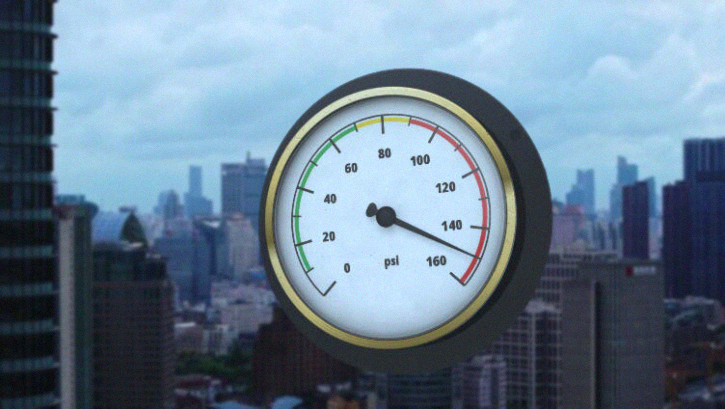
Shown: 150 psi
